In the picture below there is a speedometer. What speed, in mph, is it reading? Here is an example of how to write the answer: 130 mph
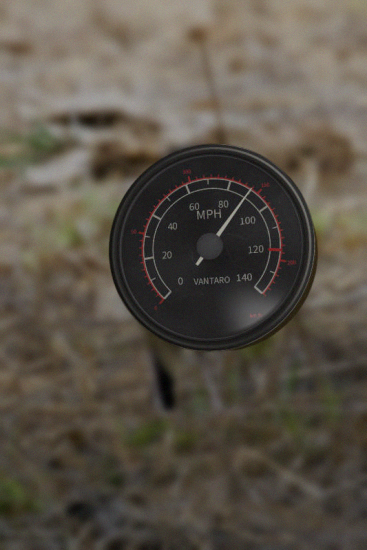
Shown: 90 mph
